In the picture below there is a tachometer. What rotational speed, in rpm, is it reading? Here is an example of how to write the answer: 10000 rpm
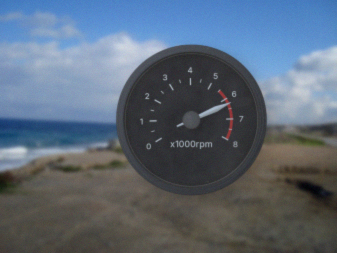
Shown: 6250 rpm
